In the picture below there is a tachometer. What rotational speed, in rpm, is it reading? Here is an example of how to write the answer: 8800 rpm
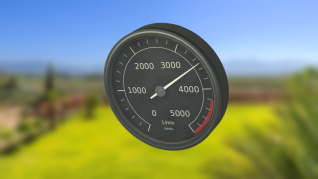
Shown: 3500 rpm
